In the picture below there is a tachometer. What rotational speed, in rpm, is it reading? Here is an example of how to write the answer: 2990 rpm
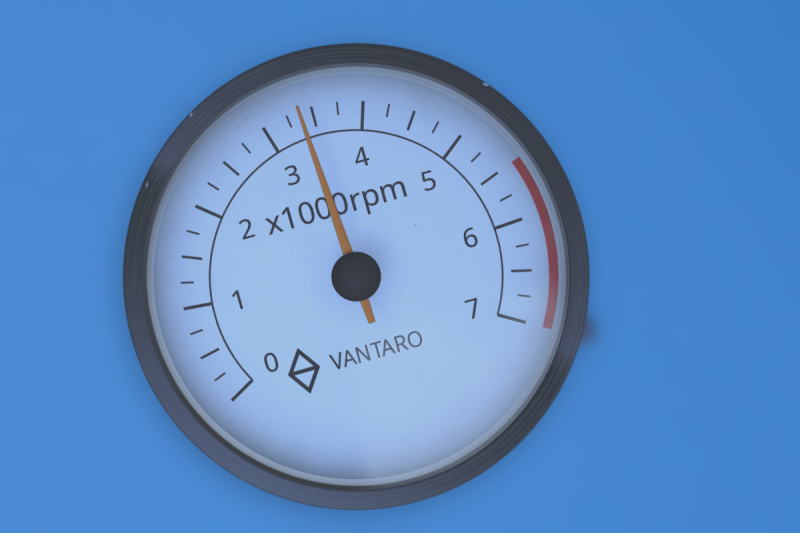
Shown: 3375 rpm
